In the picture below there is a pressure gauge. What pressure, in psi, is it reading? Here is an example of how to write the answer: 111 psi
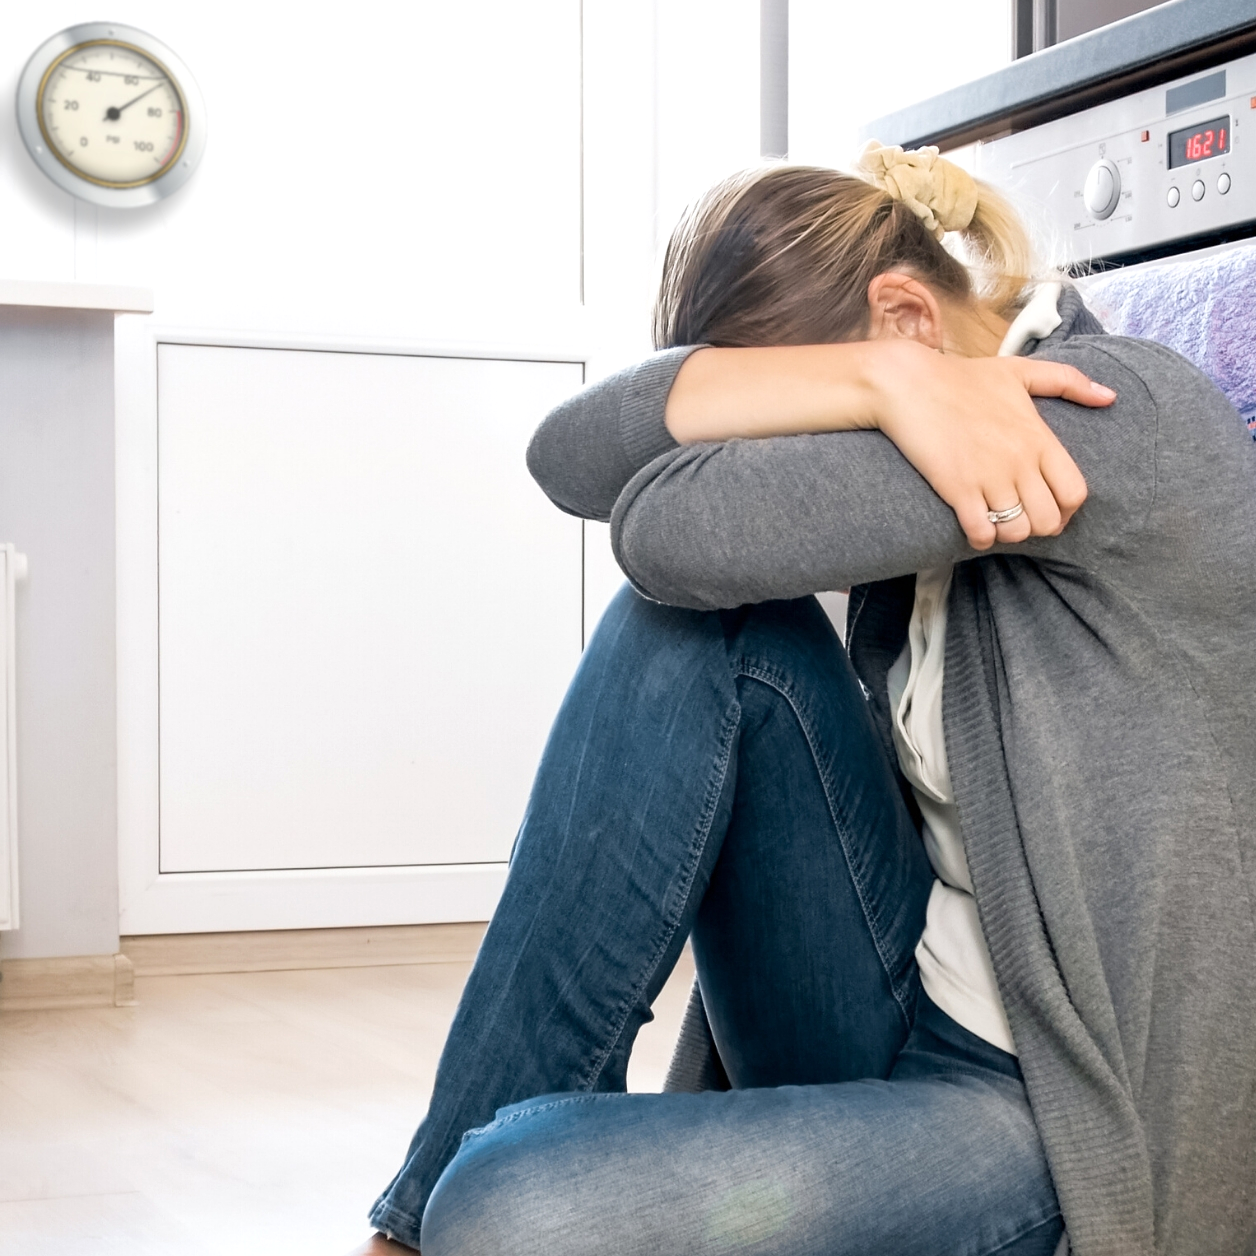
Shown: 70 psi
